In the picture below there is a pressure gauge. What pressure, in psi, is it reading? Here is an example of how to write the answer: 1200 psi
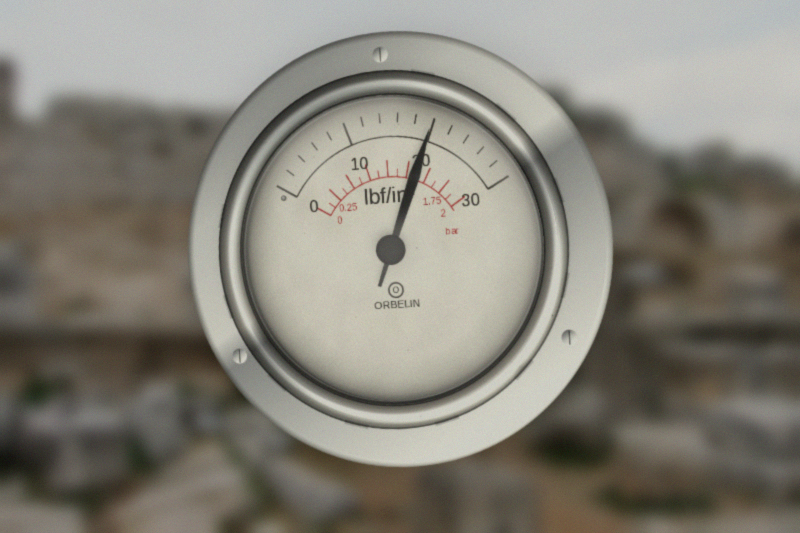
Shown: 20 psi
